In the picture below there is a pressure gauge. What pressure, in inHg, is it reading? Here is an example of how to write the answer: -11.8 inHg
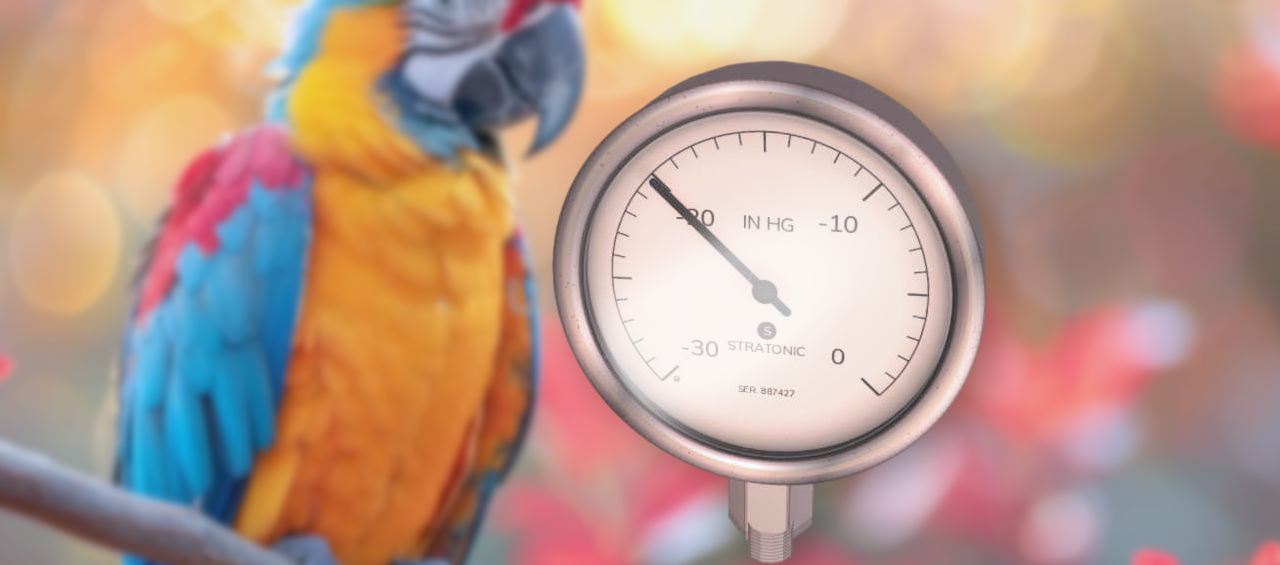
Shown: -20 inHg
